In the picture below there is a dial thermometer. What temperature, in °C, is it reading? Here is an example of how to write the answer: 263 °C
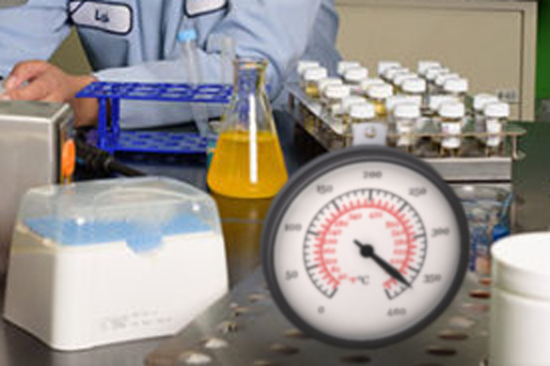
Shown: 370 °C
